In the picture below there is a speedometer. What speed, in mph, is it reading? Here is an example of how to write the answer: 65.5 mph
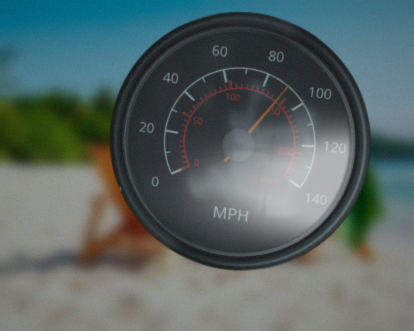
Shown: 90 mph
